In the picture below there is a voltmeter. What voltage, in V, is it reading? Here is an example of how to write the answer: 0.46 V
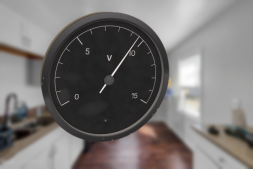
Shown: 9.5 V
